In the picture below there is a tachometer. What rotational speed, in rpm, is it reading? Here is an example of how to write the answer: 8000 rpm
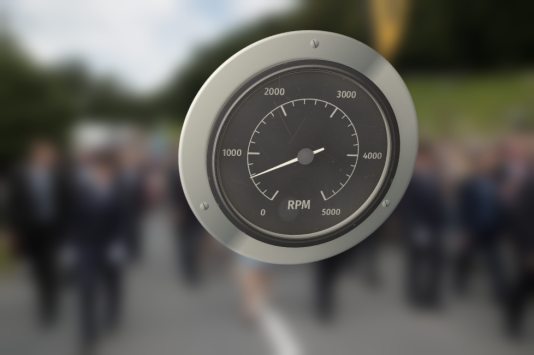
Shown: 600 rpm
